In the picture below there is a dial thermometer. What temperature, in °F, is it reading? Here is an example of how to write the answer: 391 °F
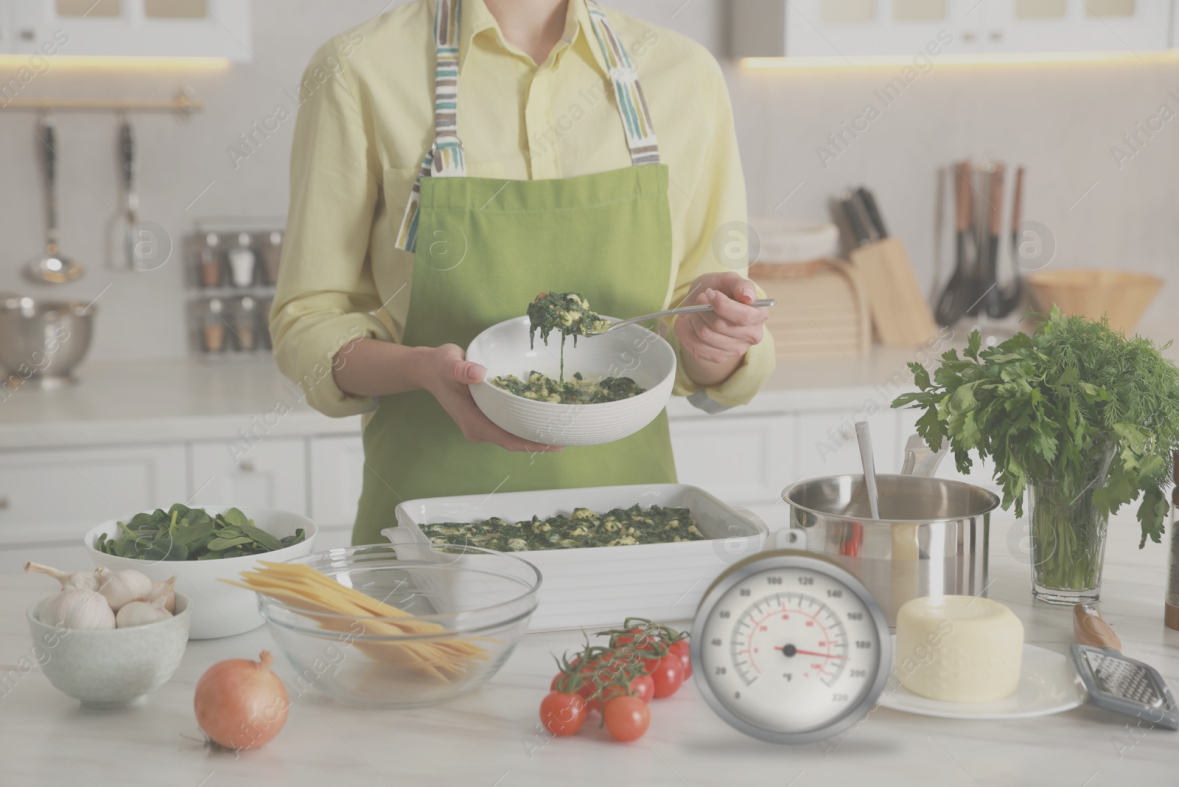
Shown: 190 °F
